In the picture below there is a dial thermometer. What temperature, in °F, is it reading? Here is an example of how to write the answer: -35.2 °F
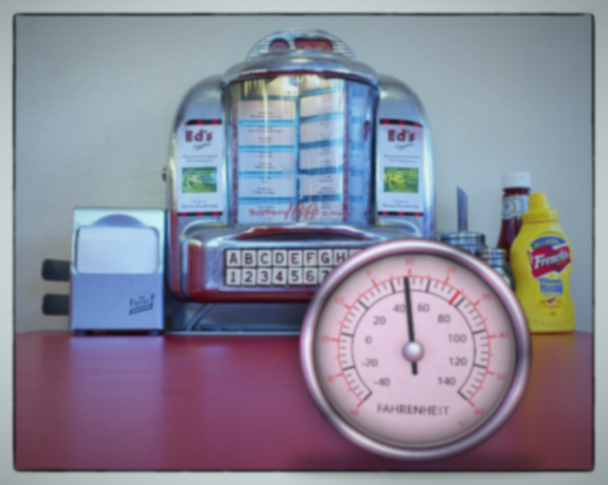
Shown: 48 °F
